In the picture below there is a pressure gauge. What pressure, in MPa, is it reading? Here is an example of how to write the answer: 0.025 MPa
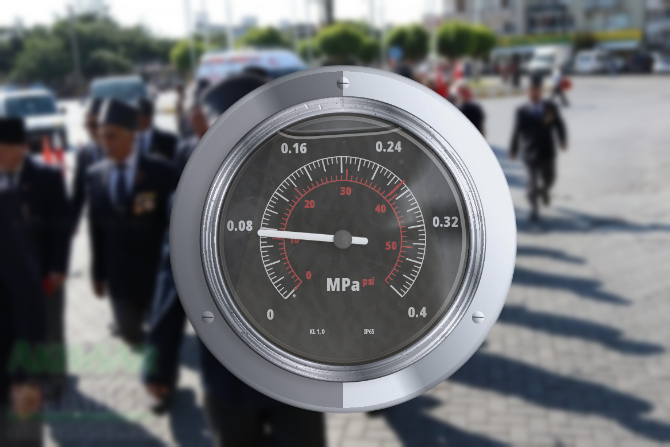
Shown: 0.075 MPa
